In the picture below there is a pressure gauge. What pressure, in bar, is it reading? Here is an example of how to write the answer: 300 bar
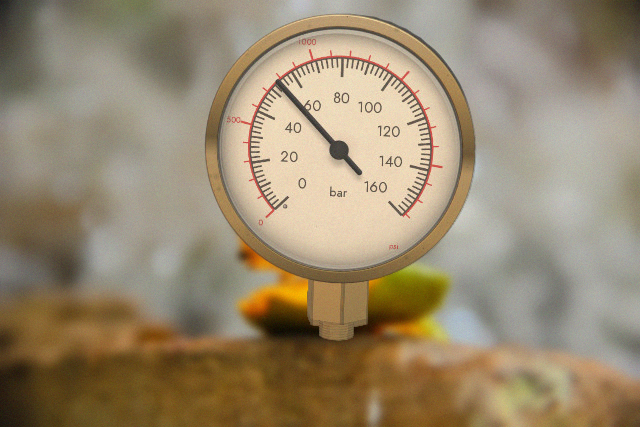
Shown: 54 bar
